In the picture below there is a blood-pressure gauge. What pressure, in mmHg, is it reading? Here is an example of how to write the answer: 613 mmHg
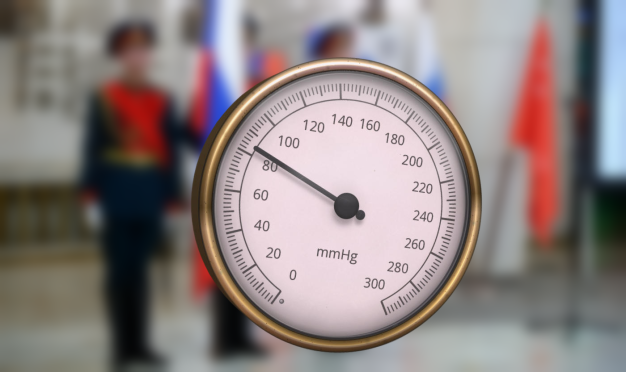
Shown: 84 mmHg
